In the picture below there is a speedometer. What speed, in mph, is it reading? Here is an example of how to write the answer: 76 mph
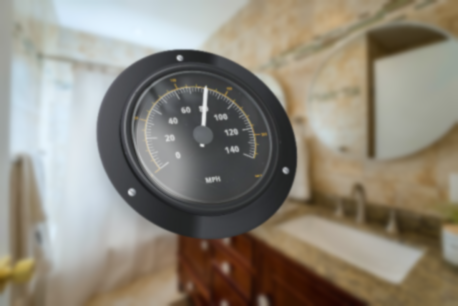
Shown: 80 mph
